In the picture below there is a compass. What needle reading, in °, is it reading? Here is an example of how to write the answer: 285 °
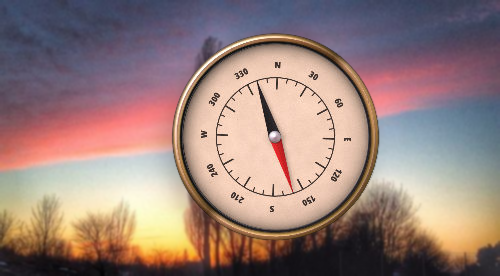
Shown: 160 °
